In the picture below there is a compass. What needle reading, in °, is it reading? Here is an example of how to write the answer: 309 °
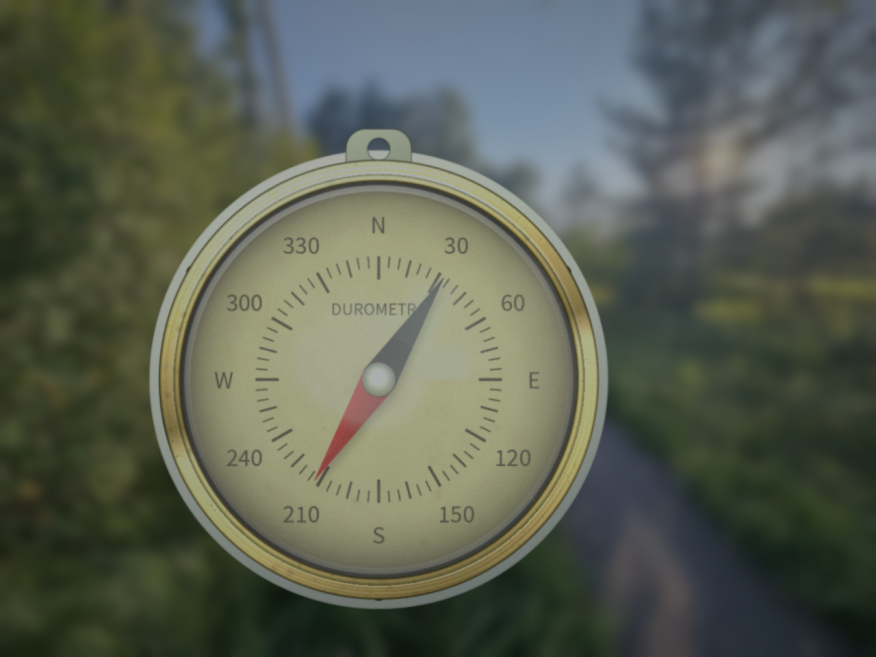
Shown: 212.5 °
